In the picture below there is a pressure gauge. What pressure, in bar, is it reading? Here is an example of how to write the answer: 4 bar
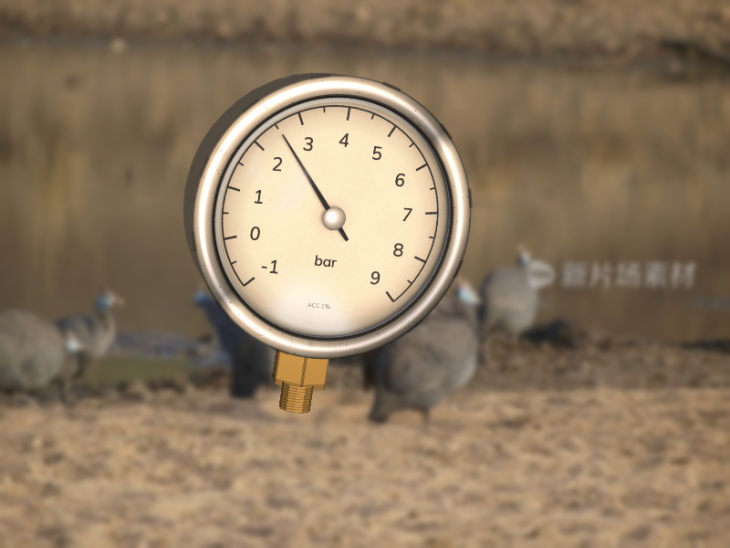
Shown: 2.5 bar
